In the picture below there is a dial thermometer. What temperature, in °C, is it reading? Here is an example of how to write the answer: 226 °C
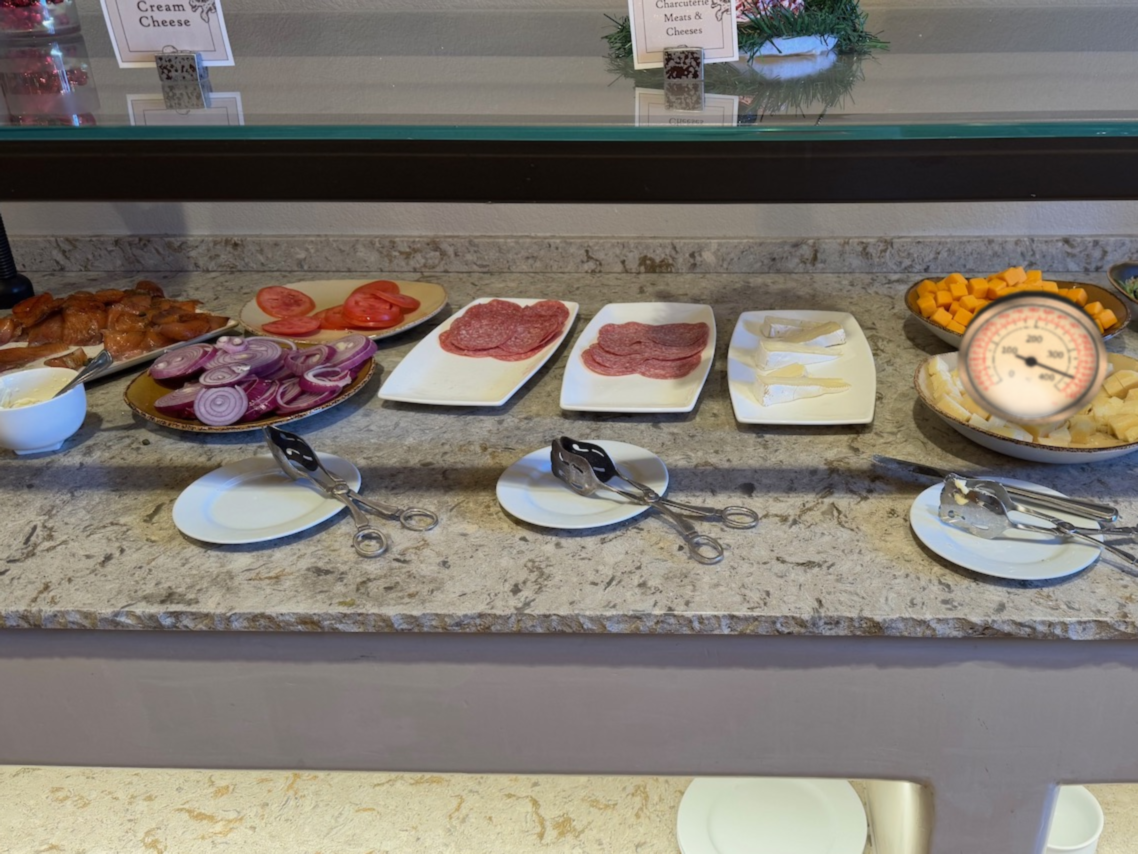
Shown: 360 °C
